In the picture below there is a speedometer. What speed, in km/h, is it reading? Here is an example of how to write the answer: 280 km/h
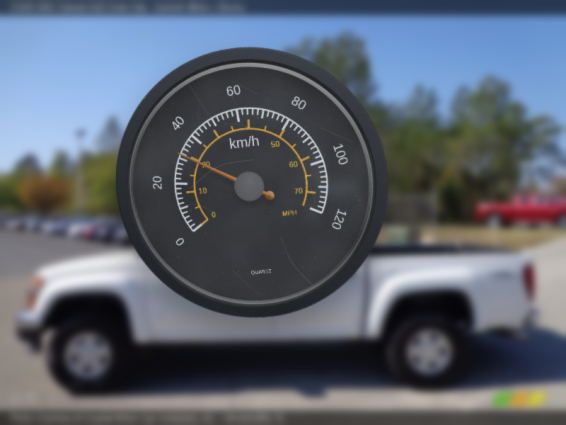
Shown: 32 km/h
